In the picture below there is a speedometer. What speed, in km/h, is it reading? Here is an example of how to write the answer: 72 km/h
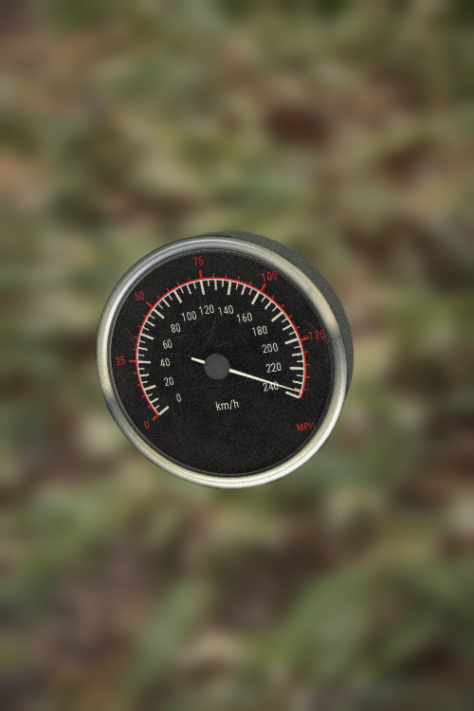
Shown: 235 km/h
